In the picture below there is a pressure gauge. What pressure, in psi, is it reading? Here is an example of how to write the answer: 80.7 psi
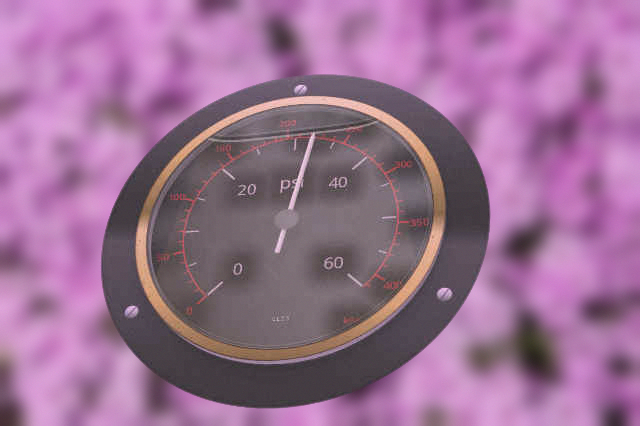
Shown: 32.5 psi
